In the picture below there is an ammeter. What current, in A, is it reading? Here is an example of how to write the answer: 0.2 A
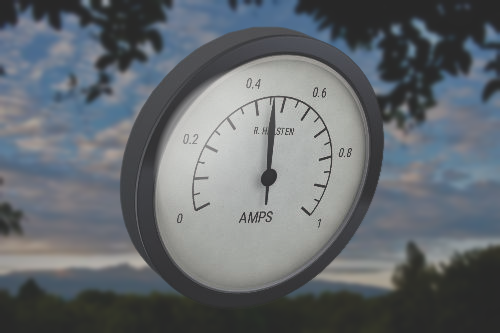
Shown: 0.45 A
